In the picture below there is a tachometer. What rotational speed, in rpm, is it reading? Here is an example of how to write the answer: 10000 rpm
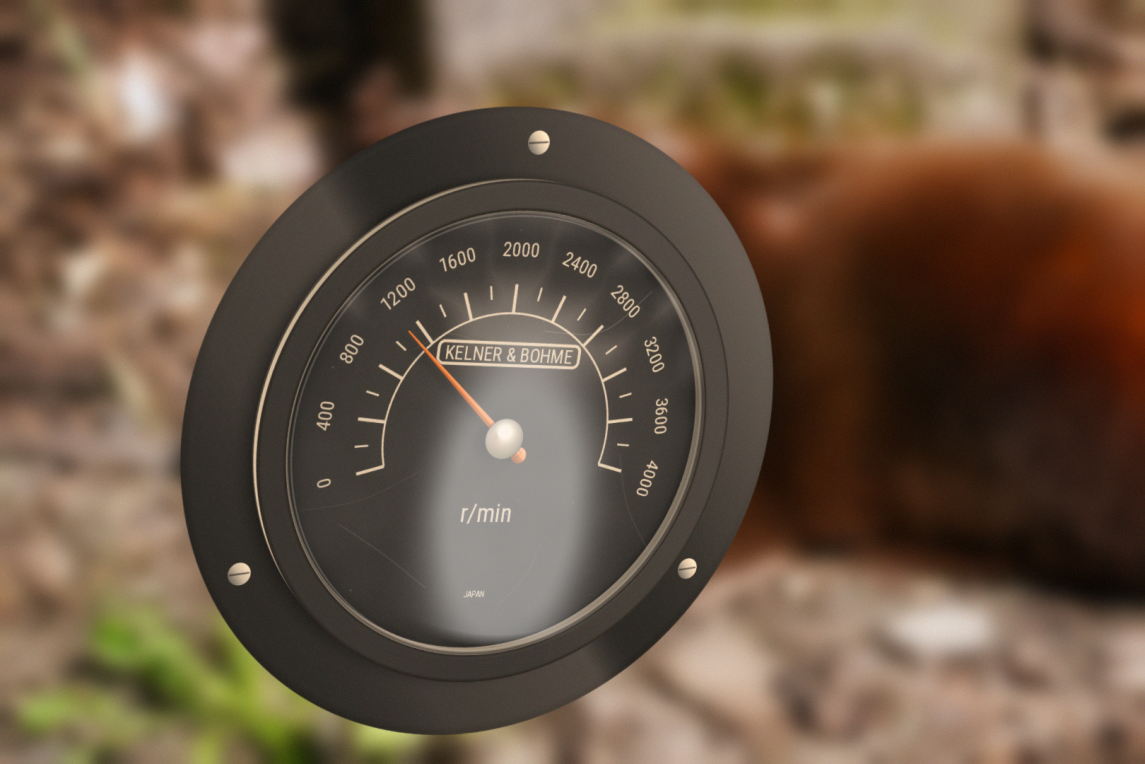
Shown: 1100 rpm
